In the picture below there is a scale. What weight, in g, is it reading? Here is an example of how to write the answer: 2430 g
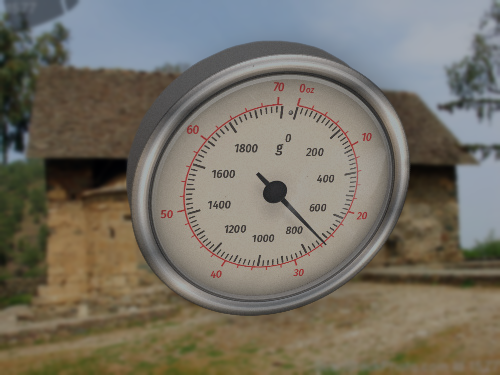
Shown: 720 g
